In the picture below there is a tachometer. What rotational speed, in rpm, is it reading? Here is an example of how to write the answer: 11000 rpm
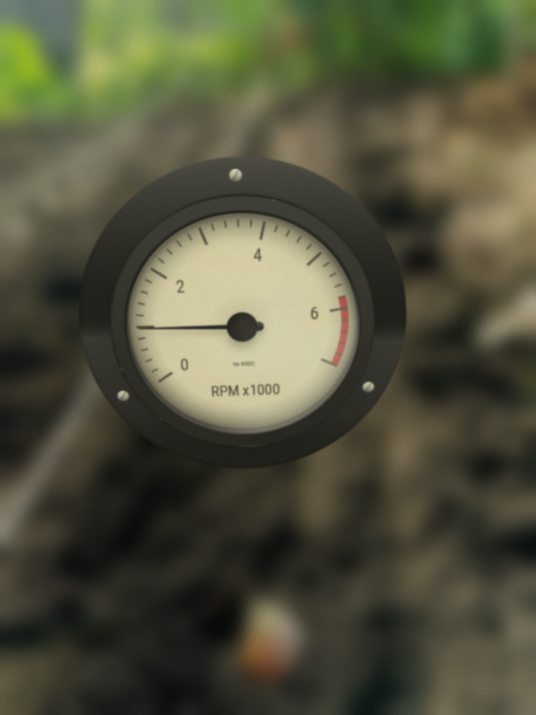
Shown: 1000 rpm
